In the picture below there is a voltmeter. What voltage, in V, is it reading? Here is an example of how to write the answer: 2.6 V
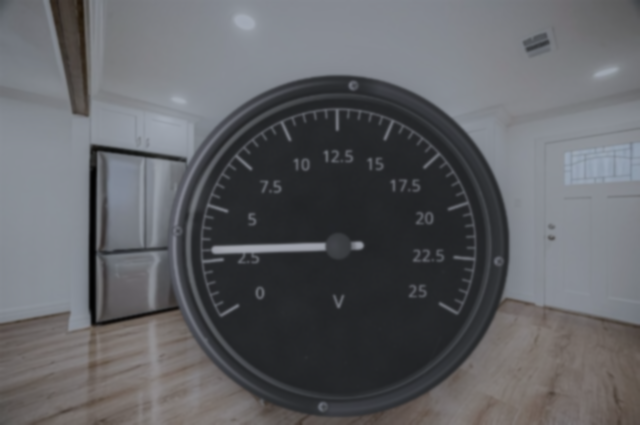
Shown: 3 V
